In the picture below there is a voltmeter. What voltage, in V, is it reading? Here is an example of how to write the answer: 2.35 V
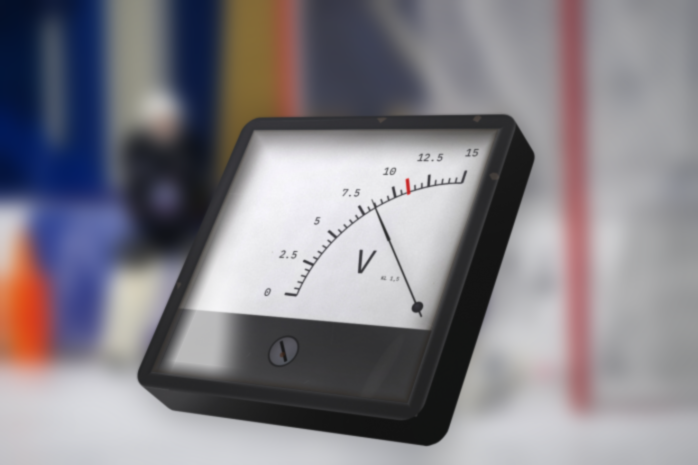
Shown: 8.5 V
